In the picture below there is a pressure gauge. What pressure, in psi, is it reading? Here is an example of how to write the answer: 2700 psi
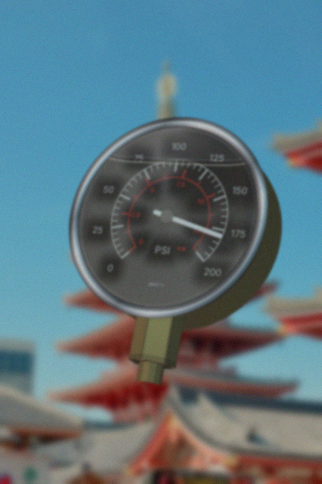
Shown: 180 psi
